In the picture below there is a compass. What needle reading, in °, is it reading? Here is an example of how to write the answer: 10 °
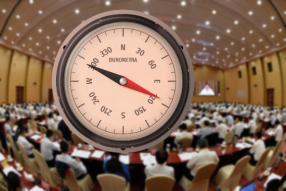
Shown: 115 °
